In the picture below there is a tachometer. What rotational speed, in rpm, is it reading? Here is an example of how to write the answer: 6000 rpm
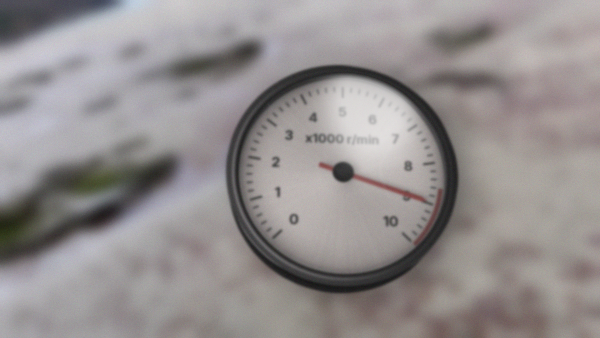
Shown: 9000 rpm
